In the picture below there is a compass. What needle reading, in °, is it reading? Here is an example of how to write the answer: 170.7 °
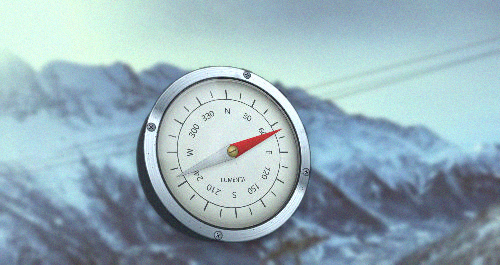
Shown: 67.5 °
